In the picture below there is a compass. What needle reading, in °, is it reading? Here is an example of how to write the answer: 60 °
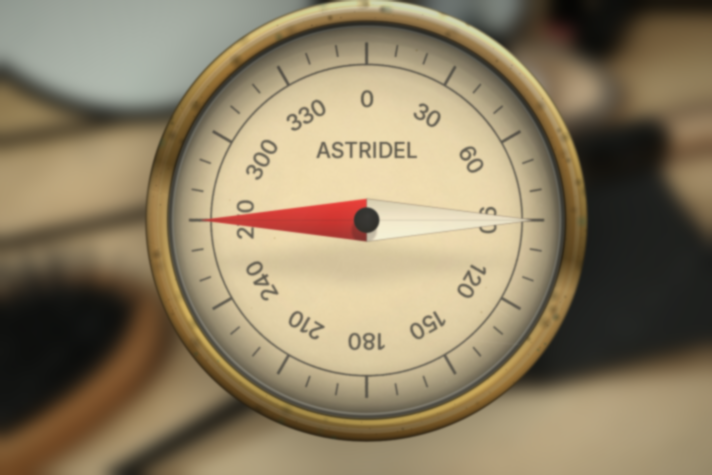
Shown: 270 °
